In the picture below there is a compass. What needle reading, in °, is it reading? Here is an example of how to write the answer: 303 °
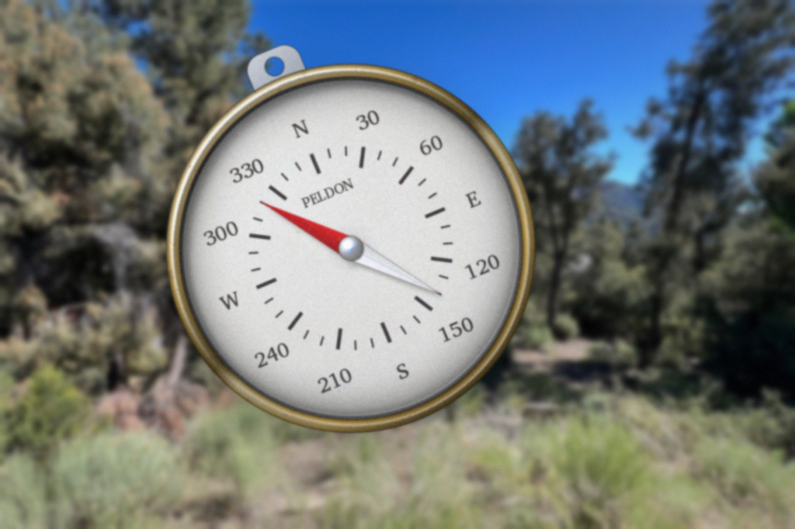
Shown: 320 °
